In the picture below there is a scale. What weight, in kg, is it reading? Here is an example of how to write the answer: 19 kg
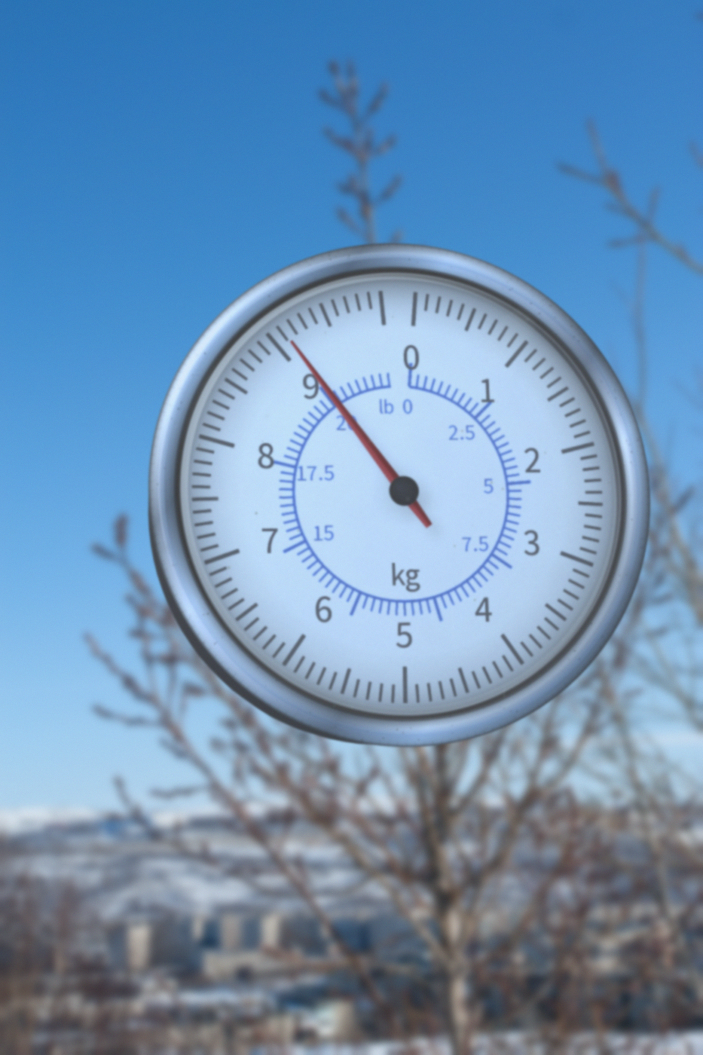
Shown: 9.1 kg
